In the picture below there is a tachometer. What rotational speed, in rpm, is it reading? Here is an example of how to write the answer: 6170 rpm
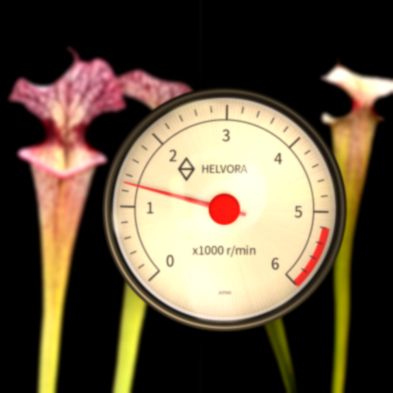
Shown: 1300 rpm
